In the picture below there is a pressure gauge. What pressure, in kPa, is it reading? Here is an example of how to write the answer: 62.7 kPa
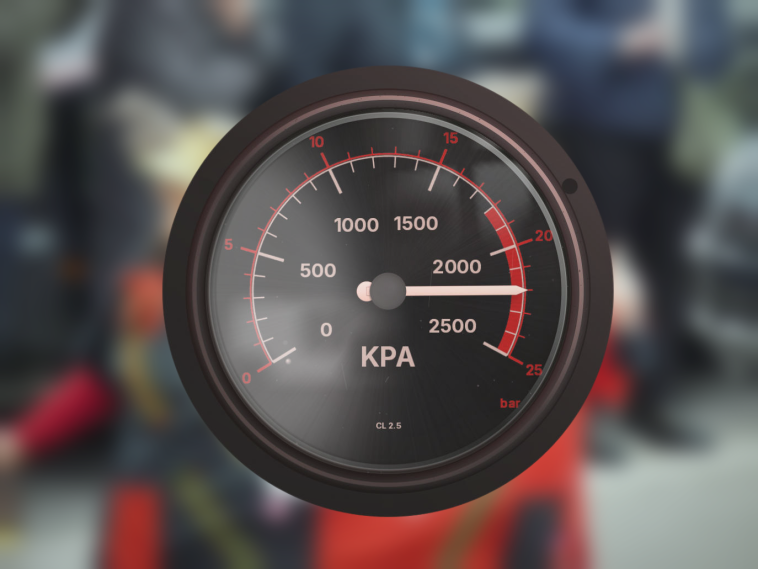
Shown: 2200 kPa
